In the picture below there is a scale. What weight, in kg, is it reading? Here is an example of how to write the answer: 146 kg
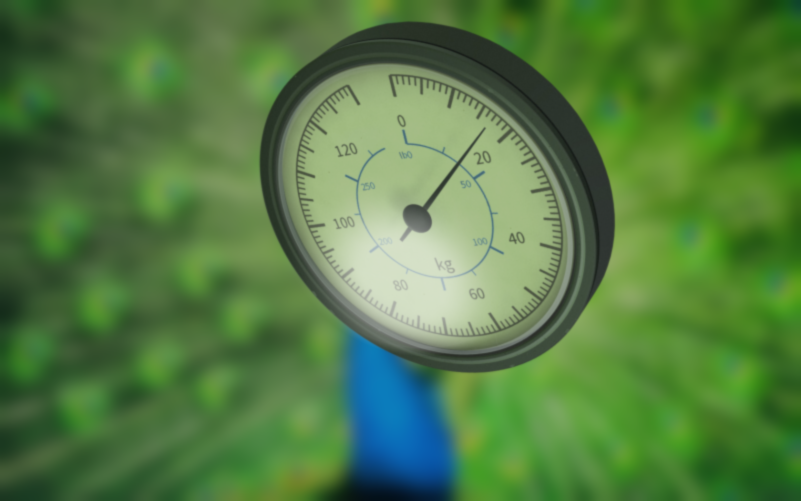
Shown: 17 kg
